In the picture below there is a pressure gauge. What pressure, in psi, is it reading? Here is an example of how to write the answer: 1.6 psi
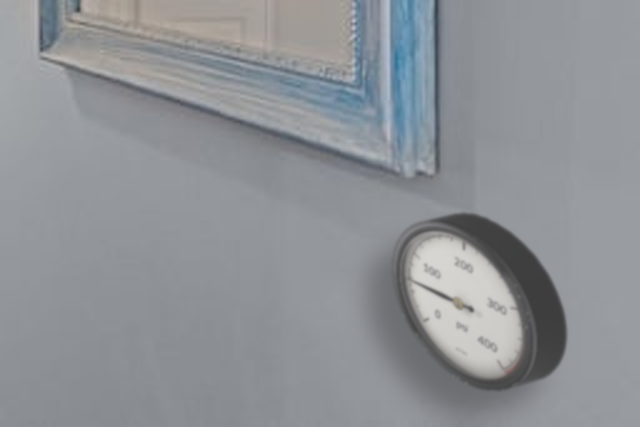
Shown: 60 psi
